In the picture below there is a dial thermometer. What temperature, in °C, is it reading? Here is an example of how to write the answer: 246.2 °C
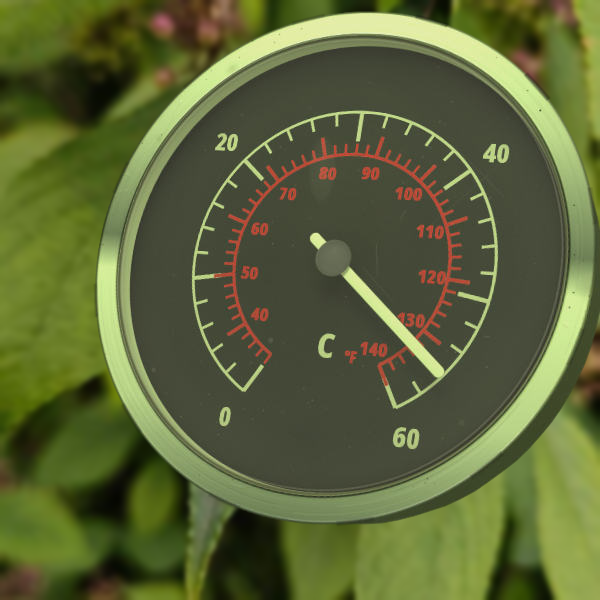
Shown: 56 °C
